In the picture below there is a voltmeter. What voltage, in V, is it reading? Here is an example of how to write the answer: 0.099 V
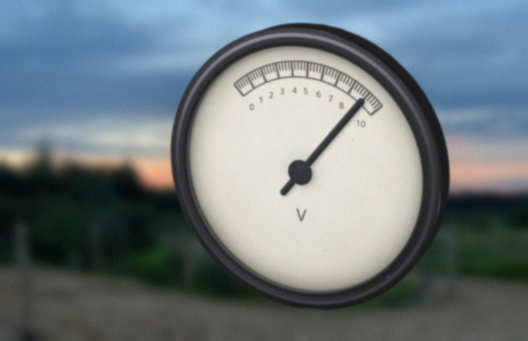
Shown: 9 V
